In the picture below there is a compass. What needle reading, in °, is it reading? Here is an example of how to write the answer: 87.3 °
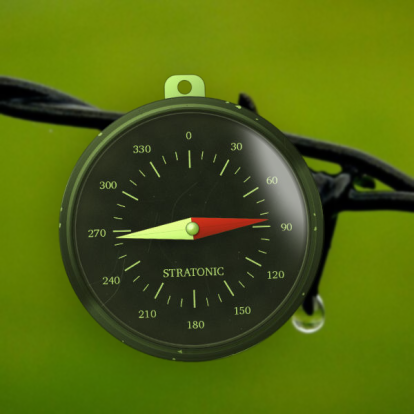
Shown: 85 °
